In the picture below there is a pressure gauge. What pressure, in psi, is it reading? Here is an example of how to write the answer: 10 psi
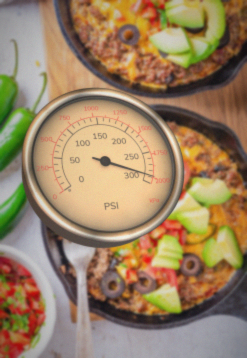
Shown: 290 psi
